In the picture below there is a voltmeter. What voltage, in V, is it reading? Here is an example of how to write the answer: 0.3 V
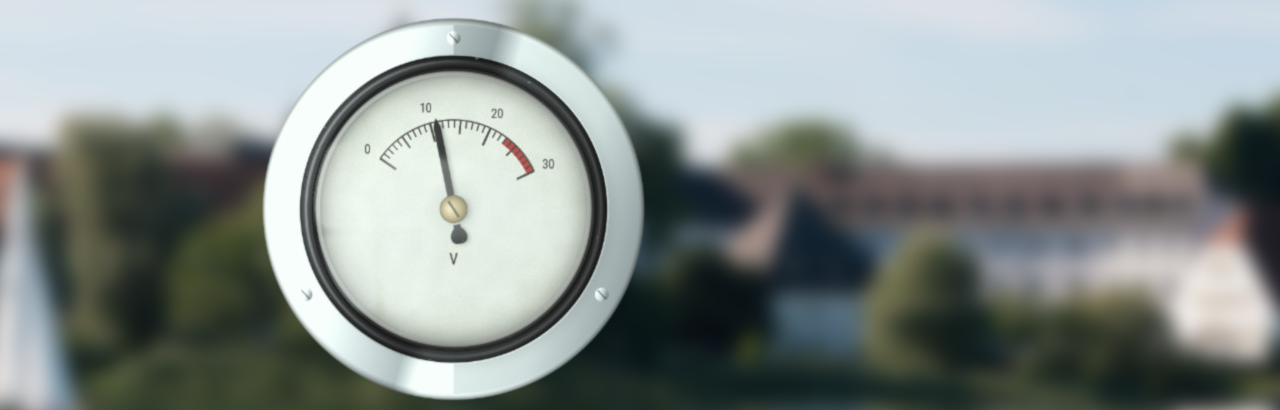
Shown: 11 V
